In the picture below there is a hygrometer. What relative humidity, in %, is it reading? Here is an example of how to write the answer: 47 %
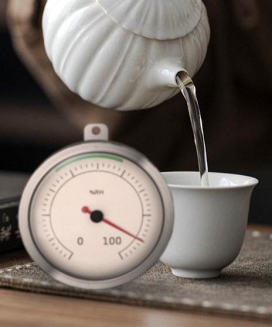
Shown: 90 %
